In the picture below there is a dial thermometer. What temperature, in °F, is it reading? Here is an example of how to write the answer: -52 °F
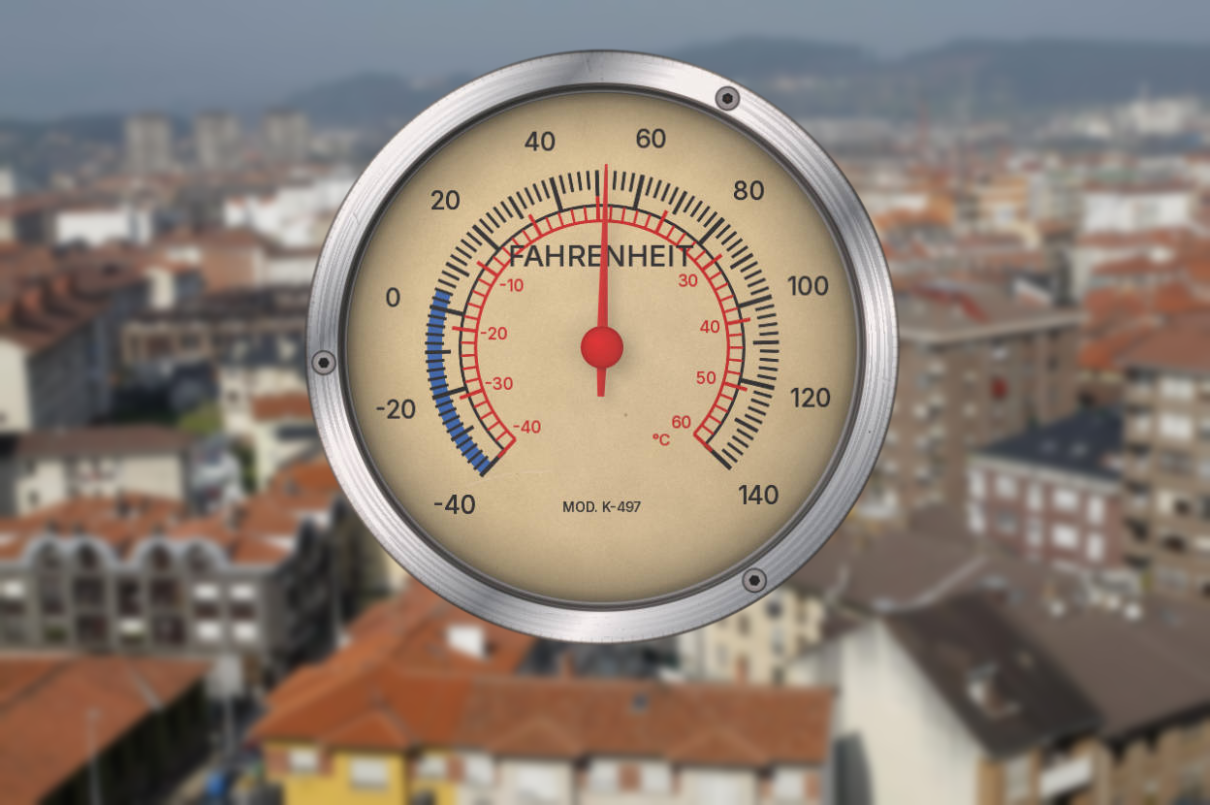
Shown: 52 °F
